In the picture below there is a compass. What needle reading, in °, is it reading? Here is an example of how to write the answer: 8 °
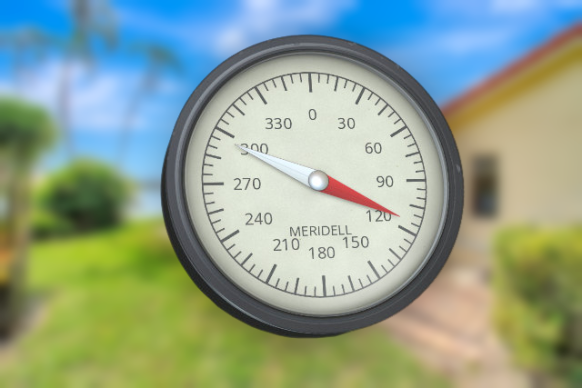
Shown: 115 °
